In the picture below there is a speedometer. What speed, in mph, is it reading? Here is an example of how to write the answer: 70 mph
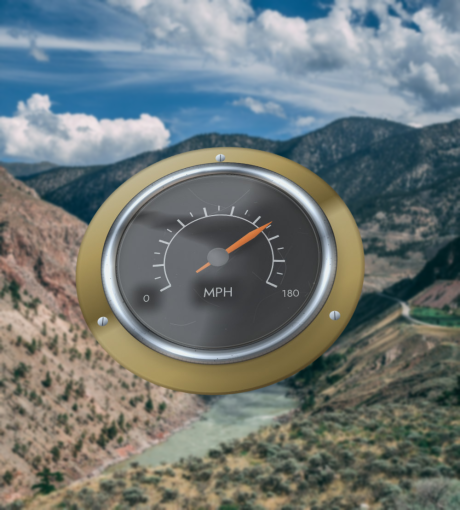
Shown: 130 mph
